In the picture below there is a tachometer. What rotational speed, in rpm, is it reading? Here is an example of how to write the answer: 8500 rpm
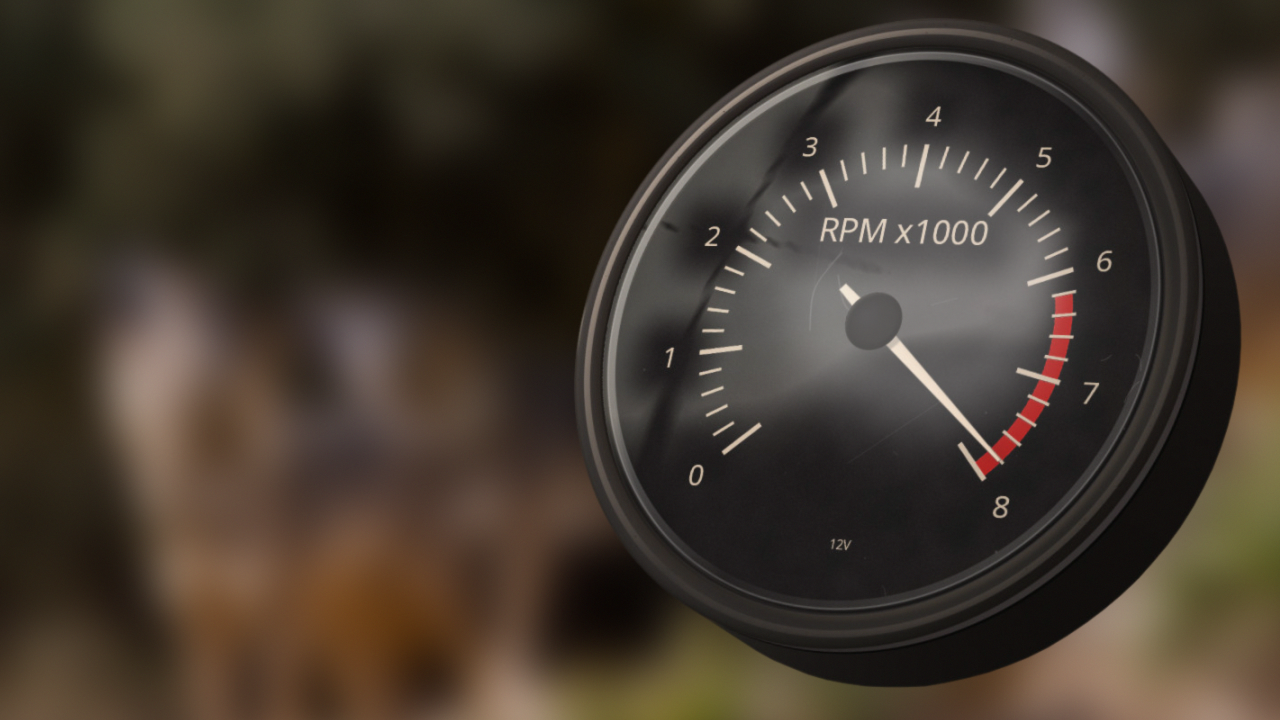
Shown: 7800 rpm
